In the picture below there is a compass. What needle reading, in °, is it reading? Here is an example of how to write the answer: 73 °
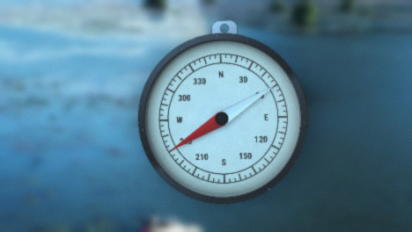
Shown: 240 °
